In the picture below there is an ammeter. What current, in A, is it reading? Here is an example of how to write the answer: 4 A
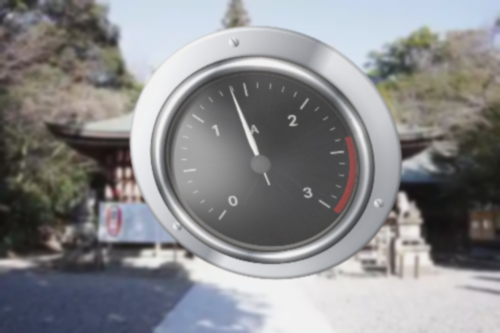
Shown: 1.4 A
